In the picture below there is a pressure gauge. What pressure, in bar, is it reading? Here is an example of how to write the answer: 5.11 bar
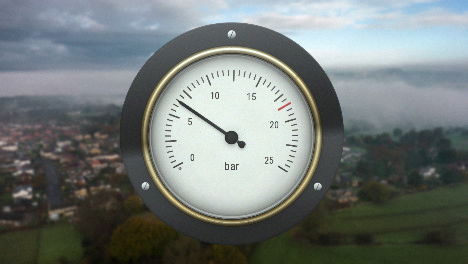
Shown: 6.5 bar
